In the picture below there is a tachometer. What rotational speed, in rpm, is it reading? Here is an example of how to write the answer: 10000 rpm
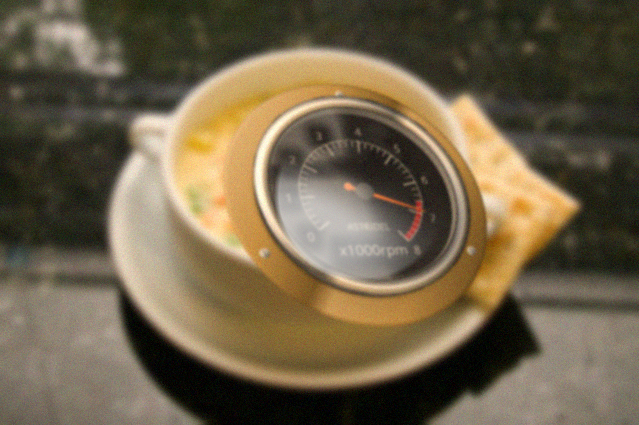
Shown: 7000 rpm
